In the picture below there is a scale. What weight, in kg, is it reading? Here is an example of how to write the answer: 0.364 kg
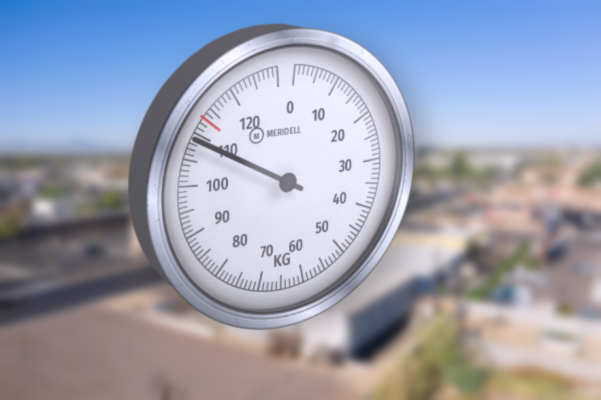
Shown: 109 kg
